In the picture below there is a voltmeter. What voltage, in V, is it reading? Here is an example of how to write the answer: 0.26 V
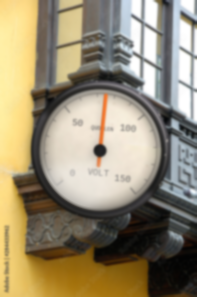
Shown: 75 V
